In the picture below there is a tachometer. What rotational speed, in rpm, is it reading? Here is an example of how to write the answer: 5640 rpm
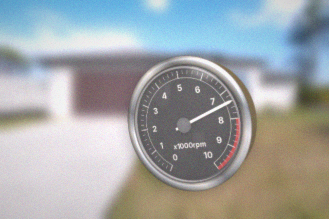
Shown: 7400 rpm
